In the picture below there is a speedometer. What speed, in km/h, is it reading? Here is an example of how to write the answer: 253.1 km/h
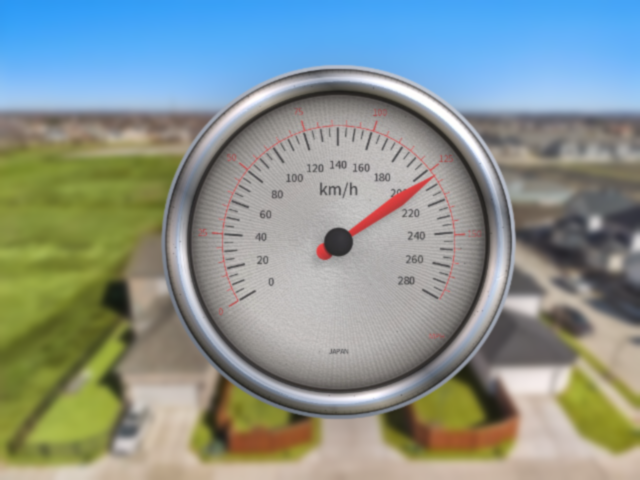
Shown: 205 km/h
